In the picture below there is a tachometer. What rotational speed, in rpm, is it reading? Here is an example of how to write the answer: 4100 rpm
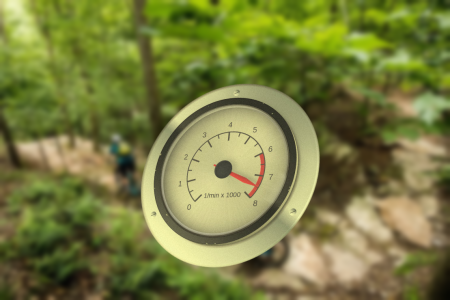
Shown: 7500 rpm
